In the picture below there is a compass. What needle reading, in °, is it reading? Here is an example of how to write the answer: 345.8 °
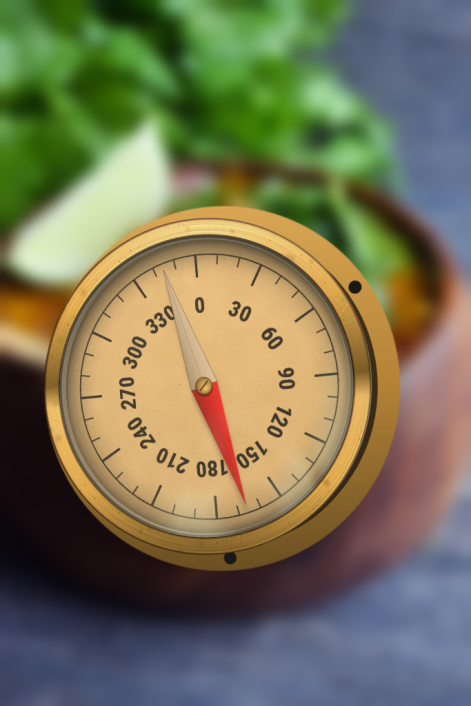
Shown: 165 °
